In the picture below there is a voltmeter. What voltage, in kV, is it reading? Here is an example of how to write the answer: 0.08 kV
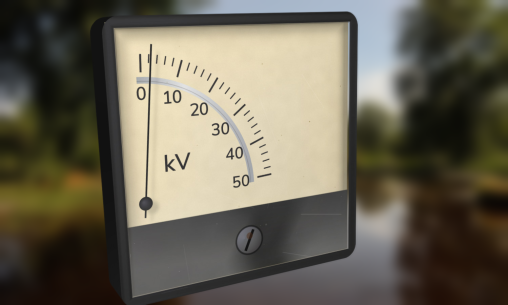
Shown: 2 kV
